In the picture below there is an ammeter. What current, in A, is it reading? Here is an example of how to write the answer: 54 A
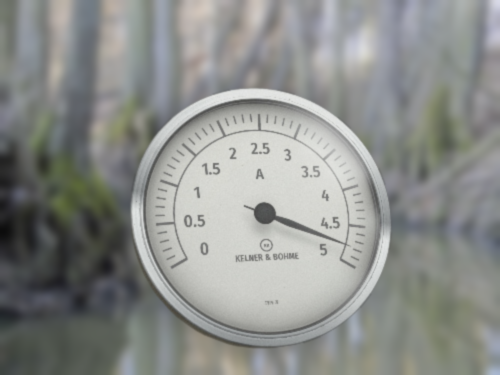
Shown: 4.8 A
